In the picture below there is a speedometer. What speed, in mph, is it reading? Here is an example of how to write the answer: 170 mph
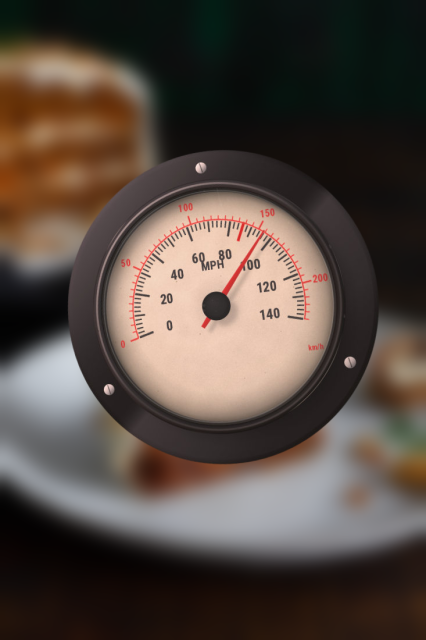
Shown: 96 mph
